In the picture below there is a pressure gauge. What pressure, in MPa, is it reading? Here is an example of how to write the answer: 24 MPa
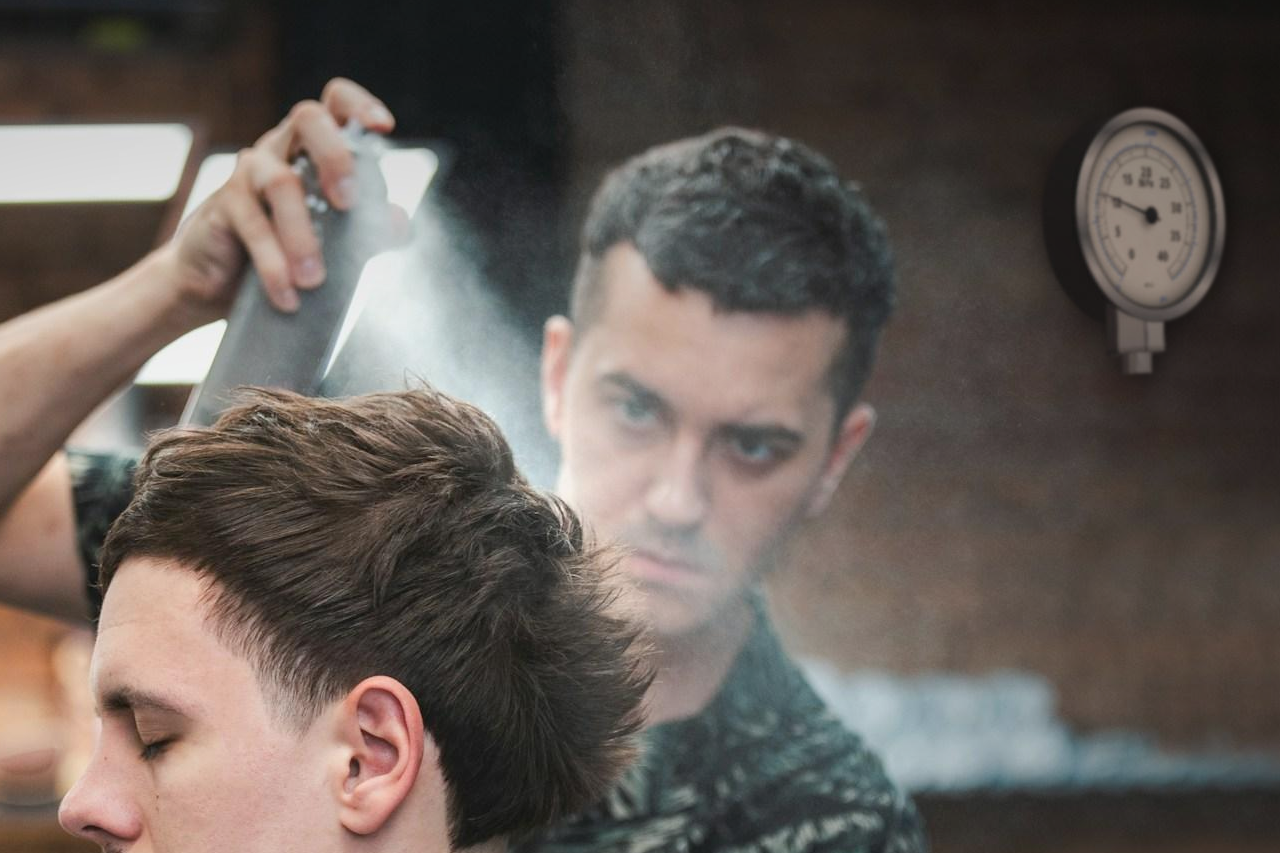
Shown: 10 MPa
